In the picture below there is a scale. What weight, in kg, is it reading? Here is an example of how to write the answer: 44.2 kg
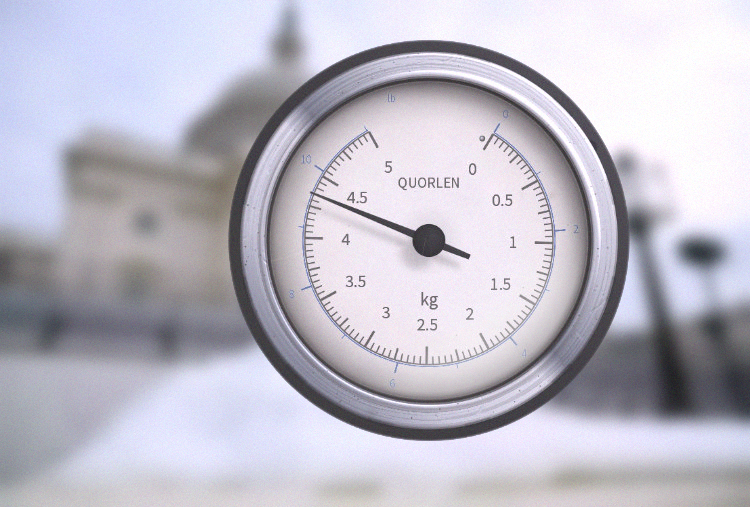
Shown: 4.35 kg
